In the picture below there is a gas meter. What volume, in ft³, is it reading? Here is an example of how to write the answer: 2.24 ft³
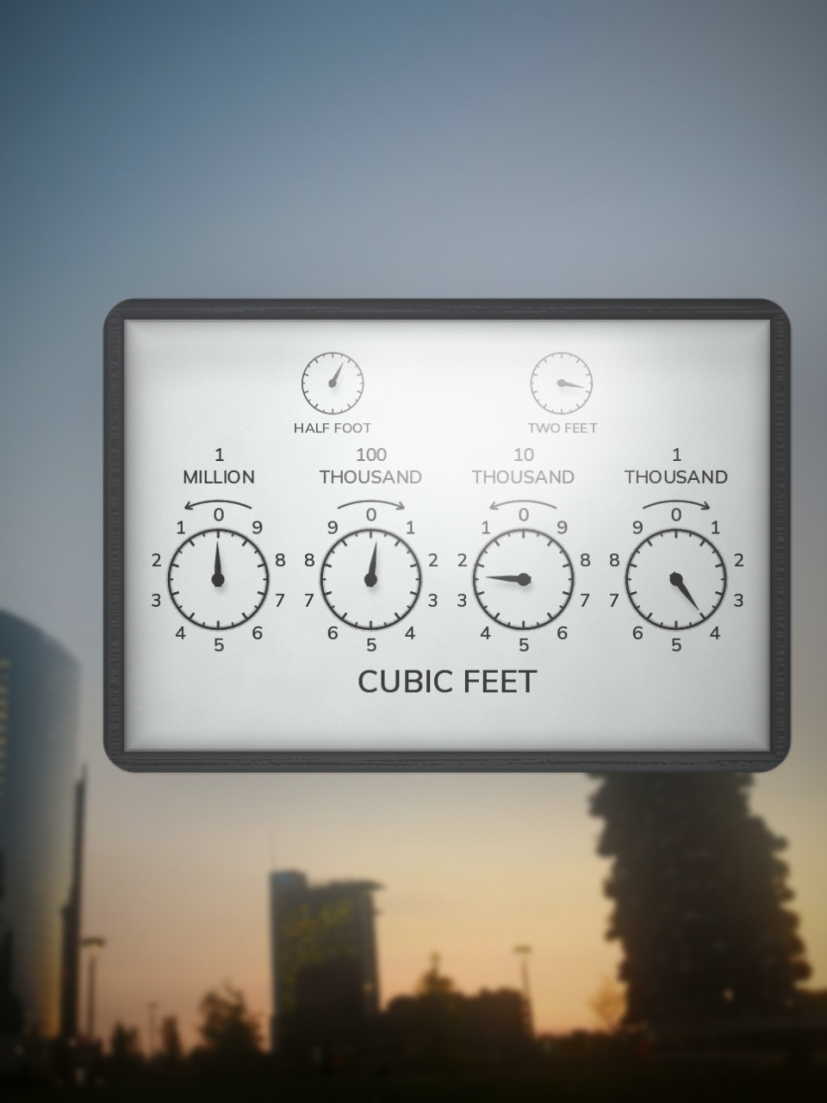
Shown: 2400 ft³
